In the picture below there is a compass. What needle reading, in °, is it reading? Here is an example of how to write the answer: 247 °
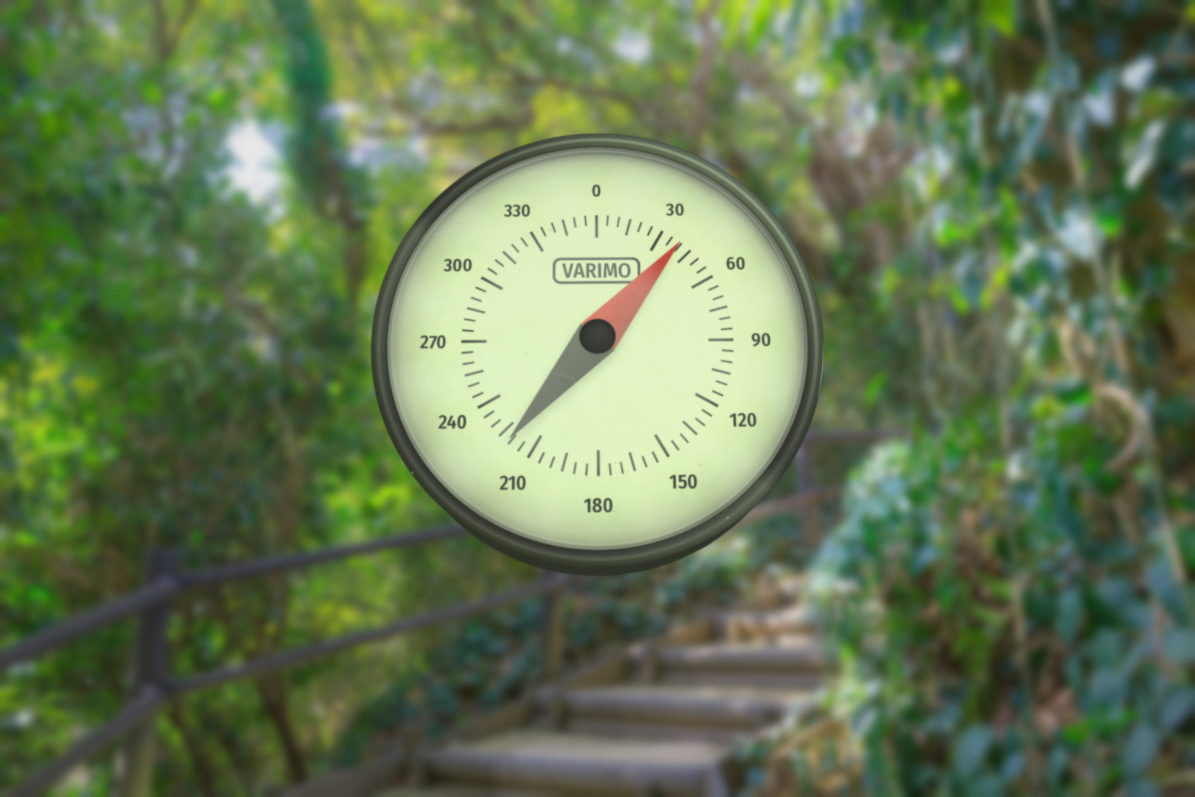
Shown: 40 °
